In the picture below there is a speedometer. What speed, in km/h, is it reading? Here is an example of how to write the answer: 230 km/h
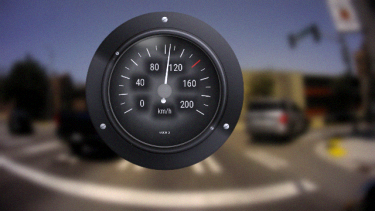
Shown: 105 km/h
